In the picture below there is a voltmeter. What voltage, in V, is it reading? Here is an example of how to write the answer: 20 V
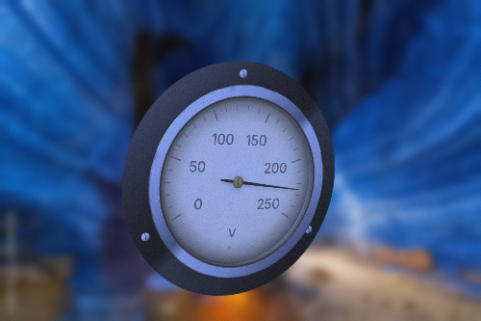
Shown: 225 V
